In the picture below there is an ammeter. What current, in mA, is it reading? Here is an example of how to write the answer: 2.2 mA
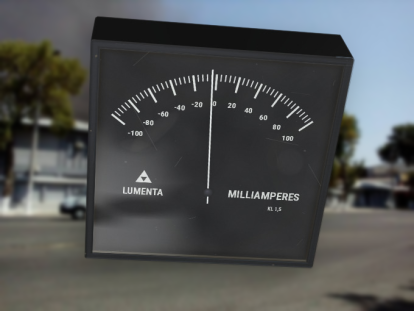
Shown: -4 mA
